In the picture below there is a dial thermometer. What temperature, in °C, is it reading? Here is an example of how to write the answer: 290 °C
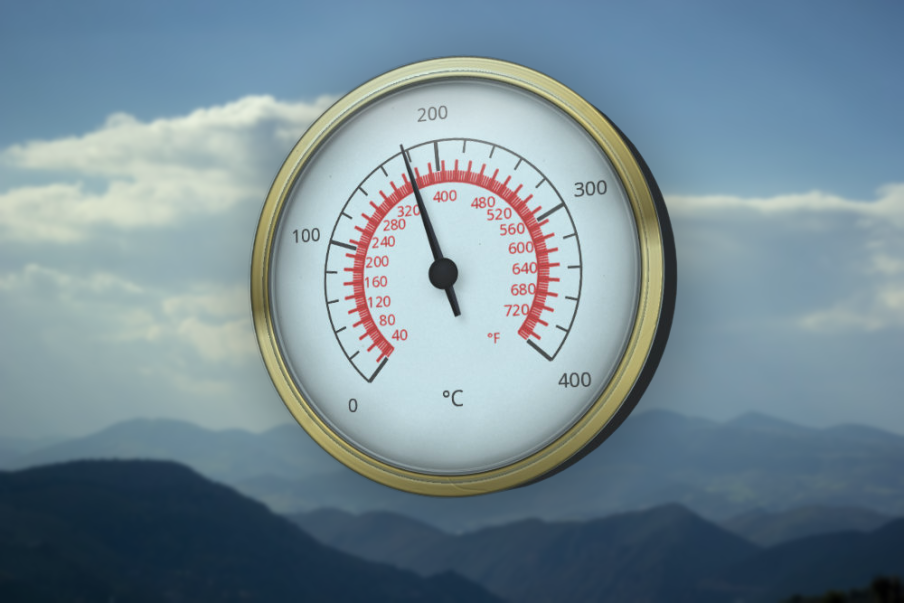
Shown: 180 °C
